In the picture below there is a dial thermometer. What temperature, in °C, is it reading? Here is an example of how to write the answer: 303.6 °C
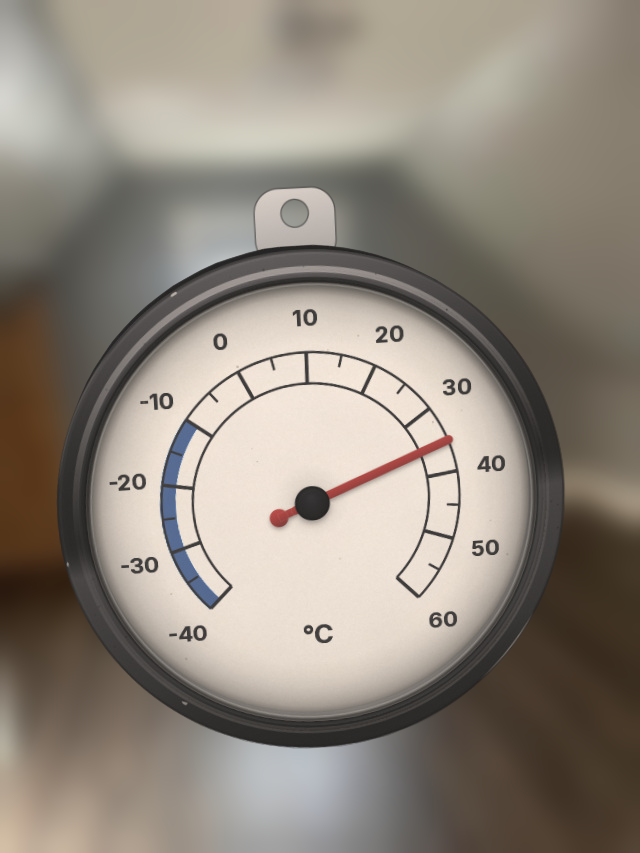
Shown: 35 °C
